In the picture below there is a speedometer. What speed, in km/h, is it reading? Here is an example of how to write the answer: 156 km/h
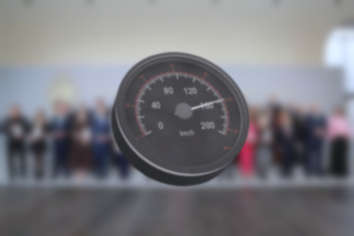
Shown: 160 km/h
